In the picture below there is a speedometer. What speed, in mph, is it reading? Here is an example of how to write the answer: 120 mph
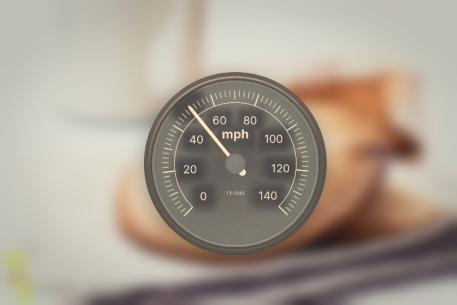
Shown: 50 mph
